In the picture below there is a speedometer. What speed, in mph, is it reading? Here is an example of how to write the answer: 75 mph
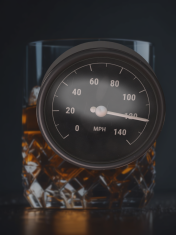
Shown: 120 mph
